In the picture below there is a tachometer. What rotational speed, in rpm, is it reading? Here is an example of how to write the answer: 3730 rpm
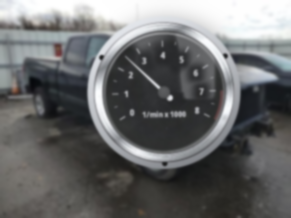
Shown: 2500 rpm
